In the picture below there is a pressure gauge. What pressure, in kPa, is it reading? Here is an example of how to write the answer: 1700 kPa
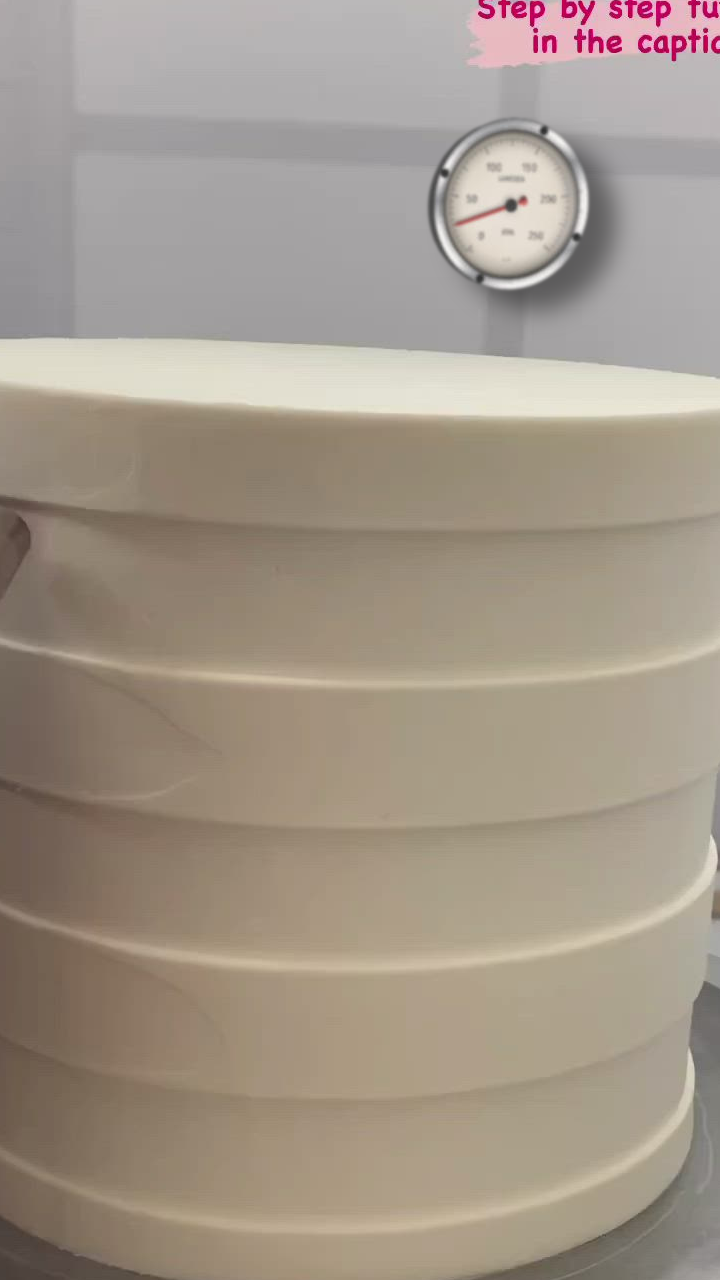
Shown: 25 kPa
